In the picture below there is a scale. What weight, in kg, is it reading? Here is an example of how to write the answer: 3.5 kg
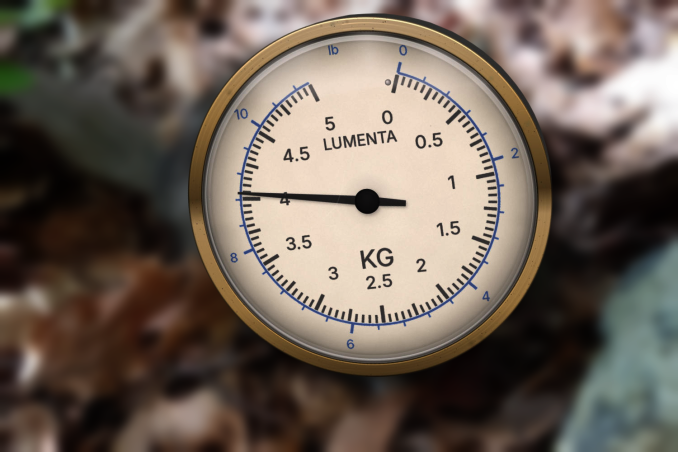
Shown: 4.05 kg
